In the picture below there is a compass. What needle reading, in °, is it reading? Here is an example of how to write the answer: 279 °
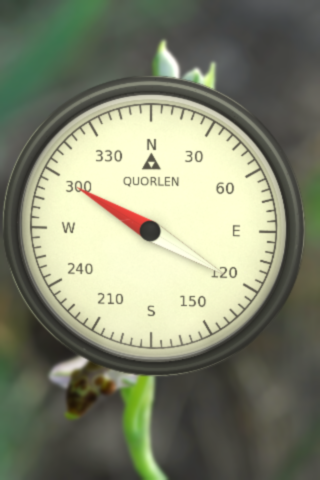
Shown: 300 °
